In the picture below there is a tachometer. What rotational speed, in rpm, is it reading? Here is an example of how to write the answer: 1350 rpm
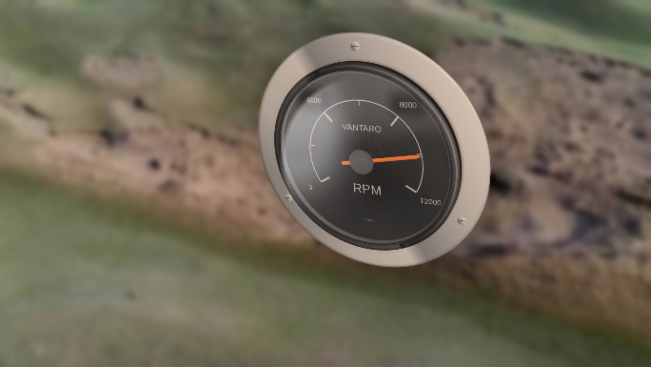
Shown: 10000 rpm
